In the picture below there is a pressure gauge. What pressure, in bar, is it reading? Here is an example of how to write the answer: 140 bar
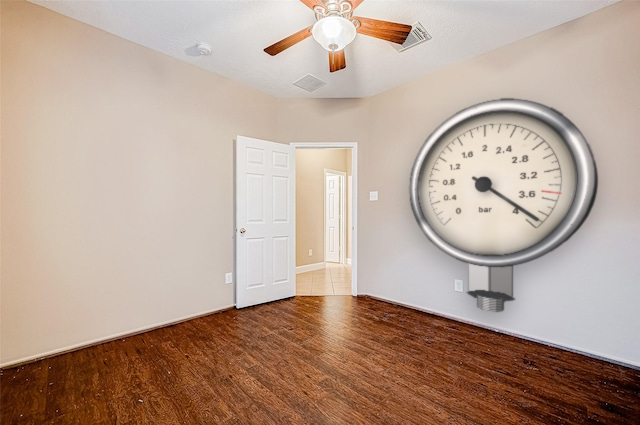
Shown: 3.9 bar
